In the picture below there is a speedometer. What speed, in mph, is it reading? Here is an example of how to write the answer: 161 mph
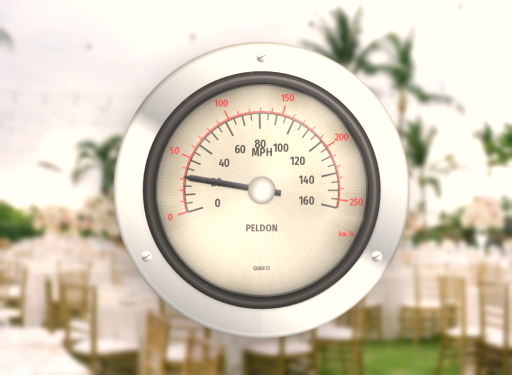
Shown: 20 mph
